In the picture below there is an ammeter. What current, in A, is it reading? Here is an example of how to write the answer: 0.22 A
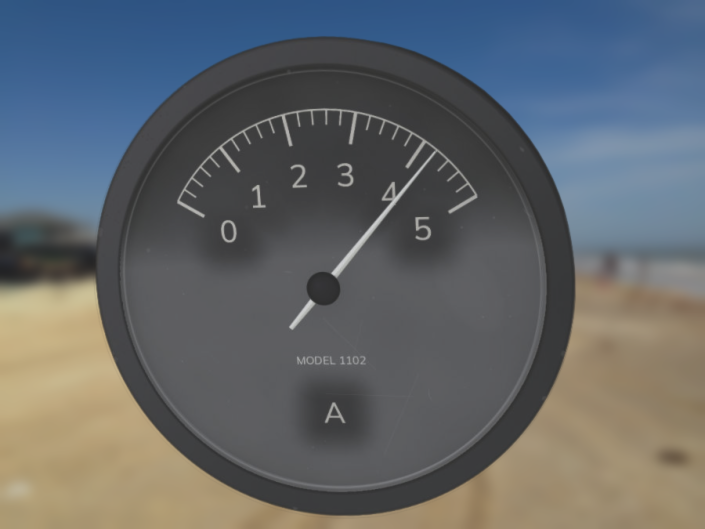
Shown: 4.2 A
